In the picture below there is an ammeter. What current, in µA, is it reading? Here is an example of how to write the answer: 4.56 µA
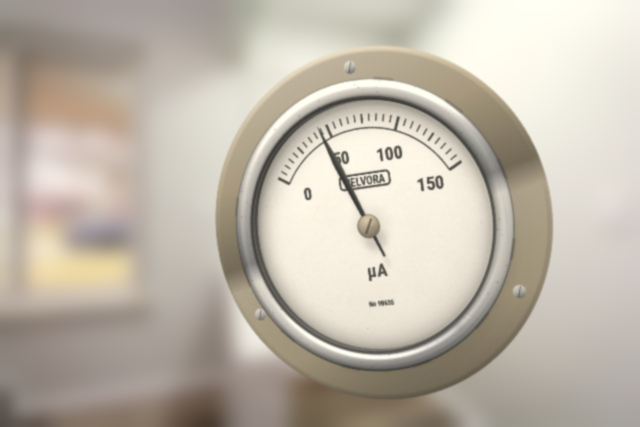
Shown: 45 µA
